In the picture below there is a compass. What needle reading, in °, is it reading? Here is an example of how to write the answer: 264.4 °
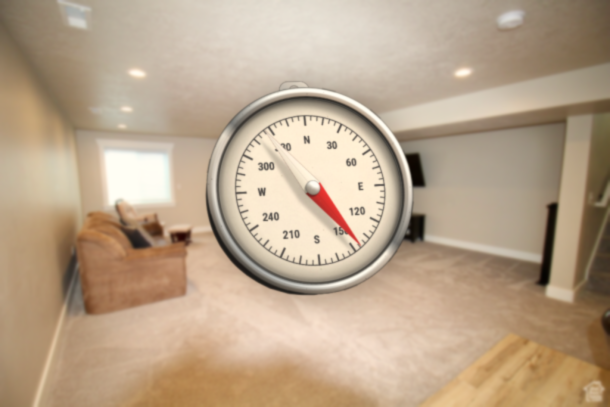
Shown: 145 °
